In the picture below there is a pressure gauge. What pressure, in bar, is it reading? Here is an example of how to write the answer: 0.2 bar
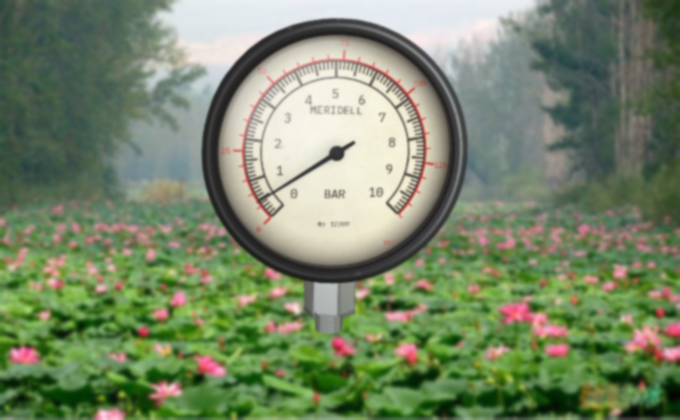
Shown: 0.5 bar
